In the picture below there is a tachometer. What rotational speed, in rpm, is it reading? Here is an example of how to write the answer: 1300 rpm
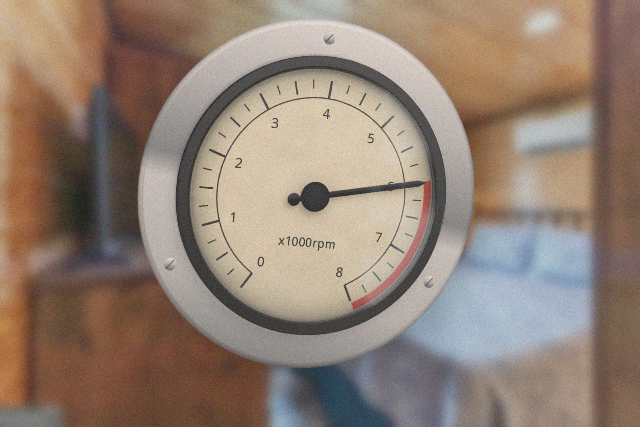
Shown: 6000 rpm
